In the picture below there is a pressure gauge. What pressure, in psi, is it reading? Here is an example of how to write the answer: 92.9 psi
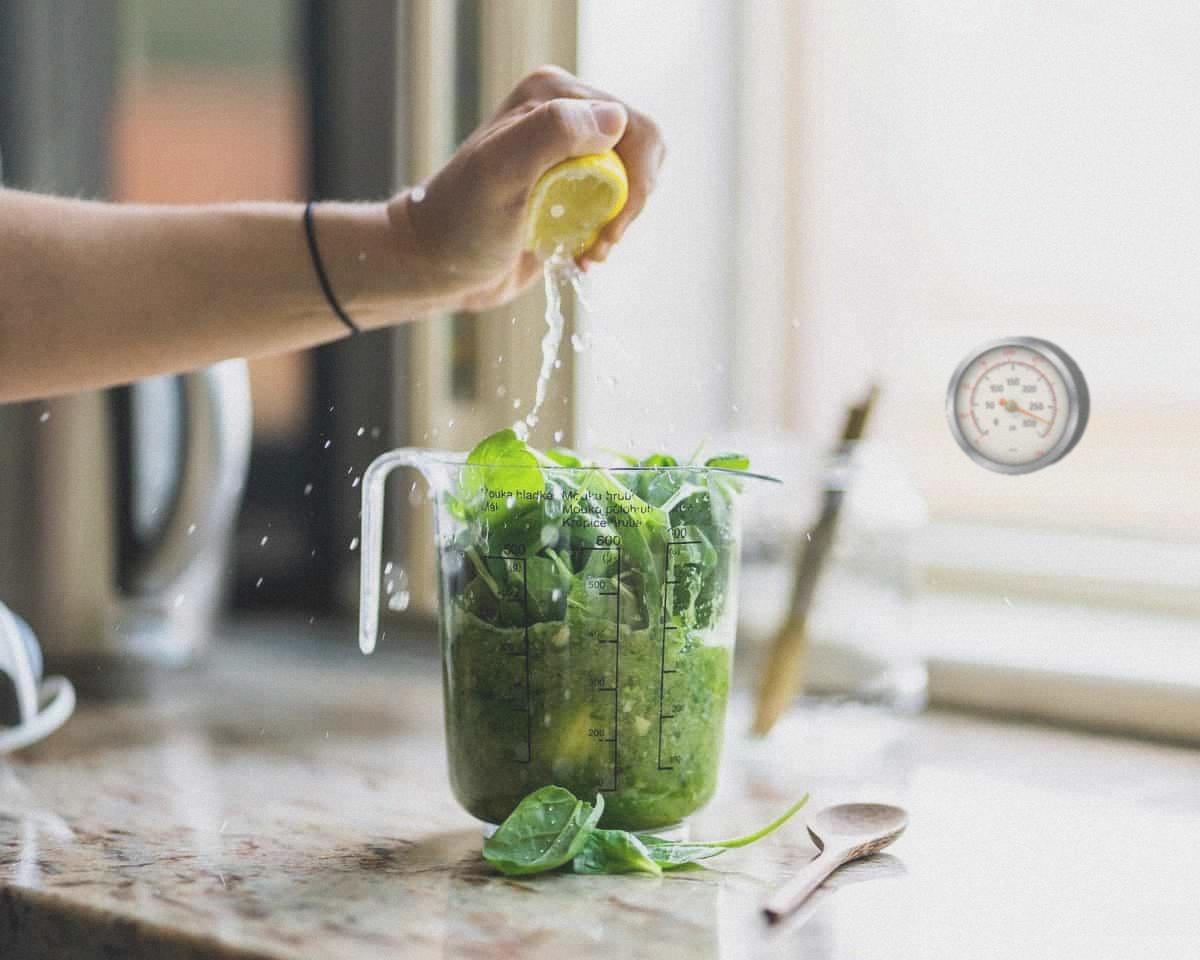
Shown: 275 psi
